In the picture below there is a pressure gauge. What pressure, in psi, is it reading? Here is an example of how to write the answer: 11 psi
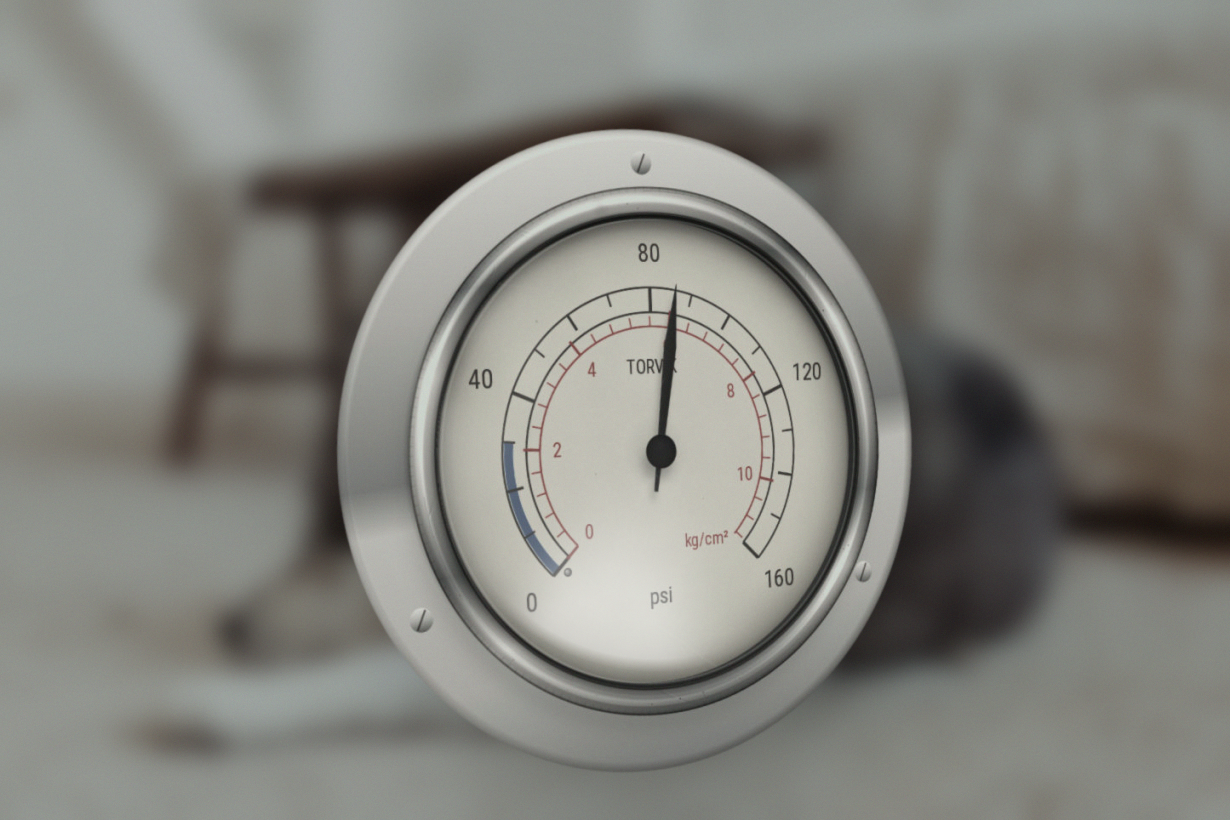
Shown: 85 psi
